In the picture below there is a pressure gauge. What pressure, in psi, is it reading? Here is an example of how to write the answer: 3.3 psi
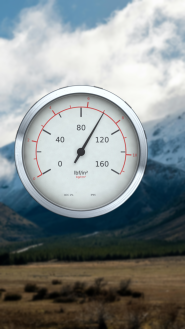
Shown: 100 psi
